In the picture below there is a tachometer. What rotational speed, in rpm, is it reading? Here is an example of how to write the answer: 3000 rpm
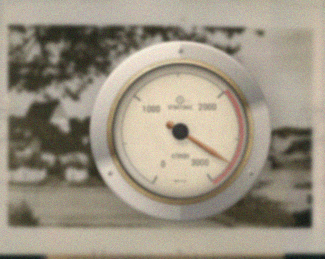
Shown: 2750 rpm
